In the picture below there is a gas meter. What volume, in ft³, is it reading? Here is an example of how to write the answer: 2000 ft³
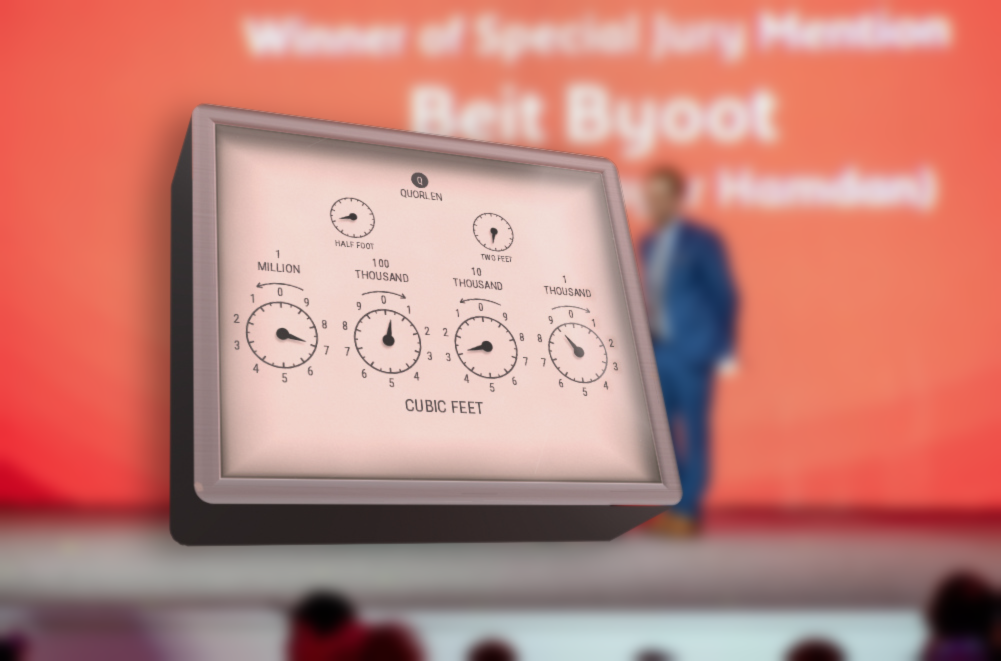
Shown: 702900 ft³
